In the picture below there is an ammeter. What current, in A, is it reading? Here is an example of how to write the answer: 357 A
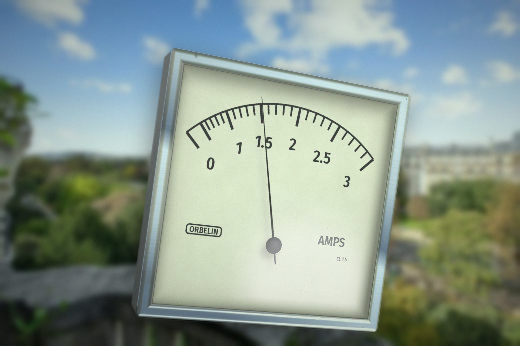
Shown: 1.5 A
